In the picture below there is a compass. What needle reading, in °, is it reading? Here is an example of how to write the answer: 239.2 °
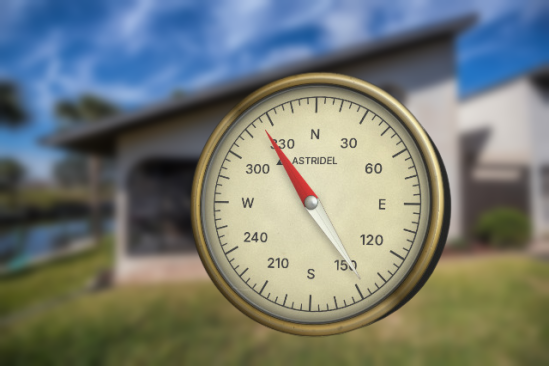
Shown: 325 °
